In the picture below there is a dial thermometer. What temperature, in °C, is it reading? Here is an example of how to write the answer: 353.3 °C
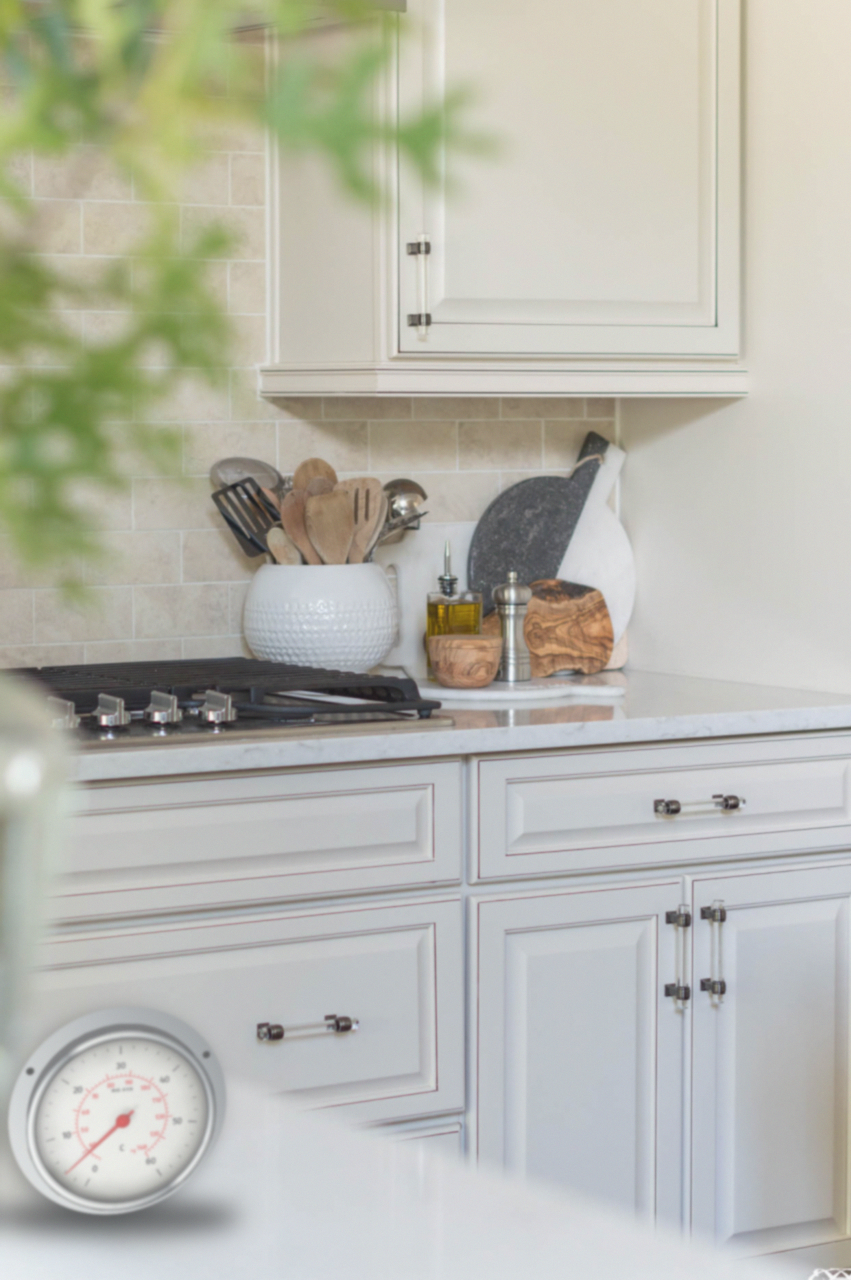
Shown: 4 °C
